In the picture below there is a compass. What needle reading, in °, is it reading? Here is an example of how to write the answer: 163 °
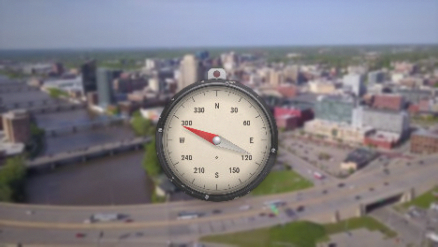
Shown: 292.5 °
